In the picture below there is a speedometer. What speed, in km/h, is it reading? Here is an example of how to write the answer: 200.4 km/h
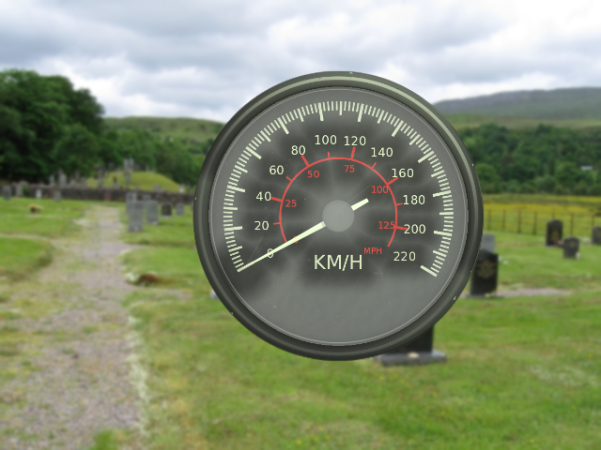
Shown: 0 km/h
